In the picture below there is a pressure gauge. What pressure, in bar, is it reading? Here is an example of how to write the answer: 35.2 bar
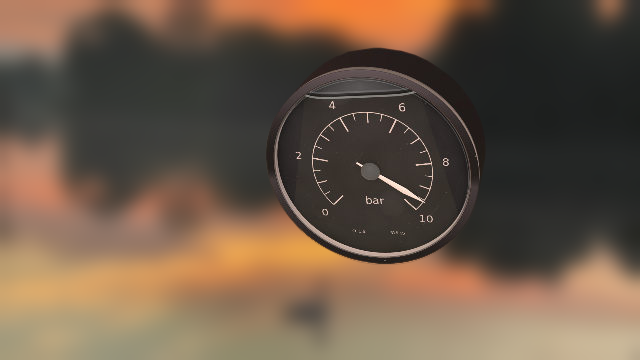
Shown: 9.5 bar
